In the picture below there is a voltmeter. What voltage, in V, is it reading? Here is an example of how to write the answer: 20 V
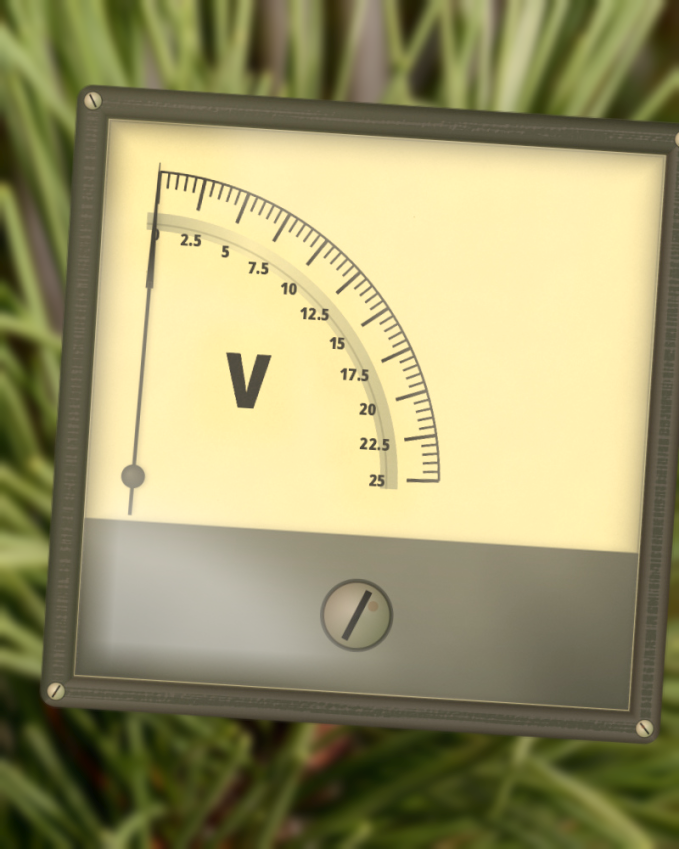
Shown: 0 V
